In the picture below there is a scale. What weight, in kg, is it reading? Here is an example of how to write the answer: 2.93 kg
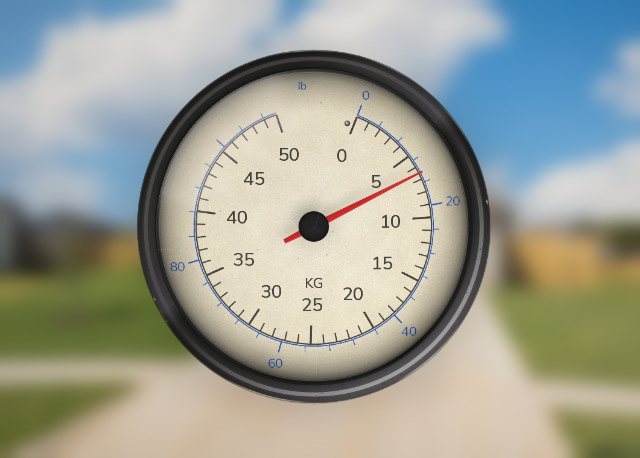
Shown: 6.5 kg
